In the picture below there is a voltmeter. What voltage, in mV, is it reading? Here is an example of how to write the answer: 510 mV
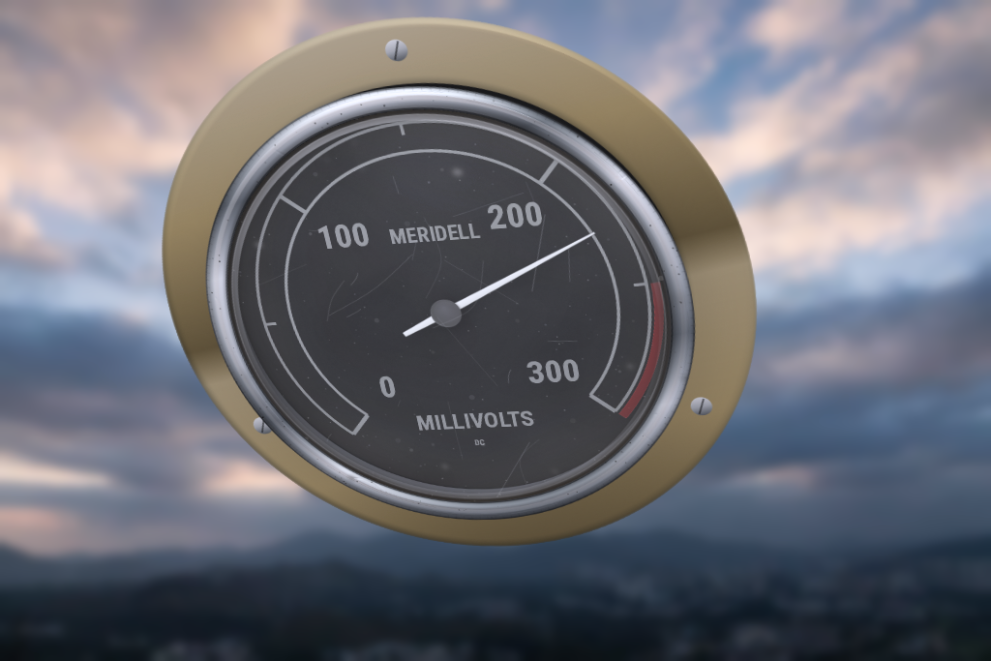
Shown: 225 mV
